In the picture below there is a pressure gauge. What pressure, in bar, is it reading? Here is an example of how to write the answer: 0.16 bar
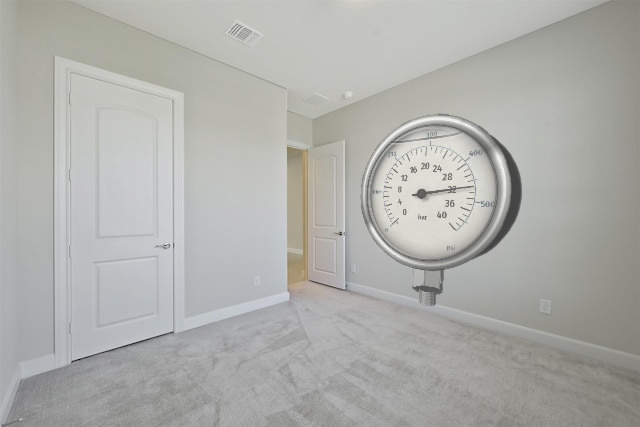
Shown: 32 bar
